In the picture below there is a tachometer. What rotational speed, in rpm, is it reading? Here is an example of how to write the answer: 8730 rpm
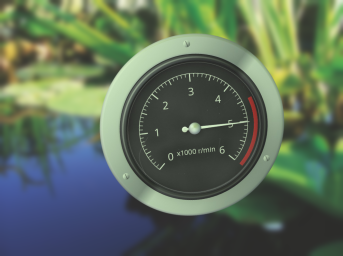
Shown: 5000 rpm
